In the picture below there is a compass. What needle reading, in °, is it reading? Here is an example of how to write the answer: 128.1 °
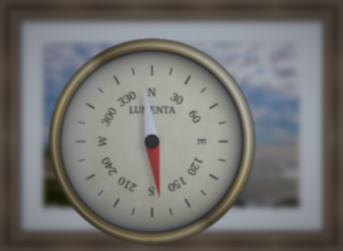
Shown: 172.5 °
